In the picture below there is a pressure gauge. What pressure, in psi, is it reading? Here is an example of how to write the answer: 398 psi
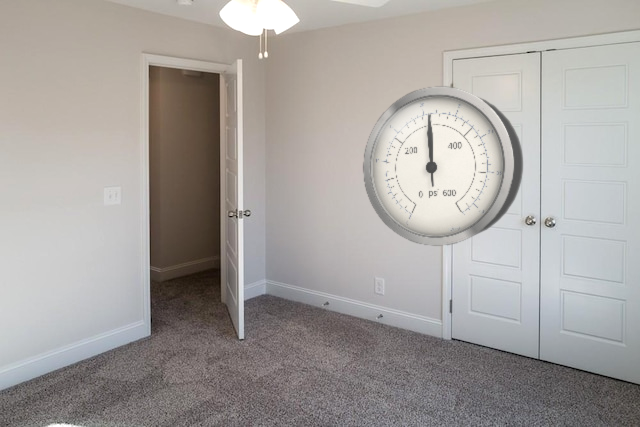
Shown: 300 psi
